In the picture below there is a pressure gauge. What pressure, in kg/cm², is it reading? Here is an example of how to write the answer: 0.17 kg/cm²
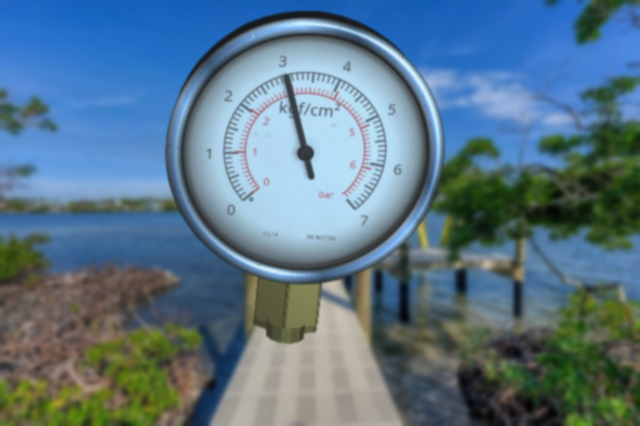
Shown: 3 kg/cm²
